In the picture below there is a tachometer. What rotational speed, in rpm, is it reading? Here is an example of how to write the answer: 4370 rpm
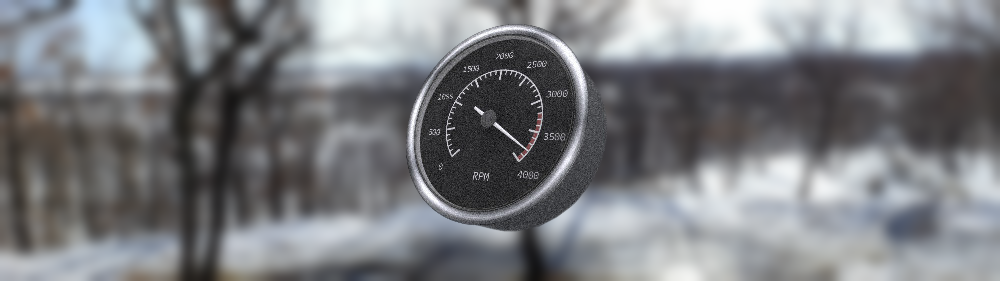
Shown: 3800 rpm
